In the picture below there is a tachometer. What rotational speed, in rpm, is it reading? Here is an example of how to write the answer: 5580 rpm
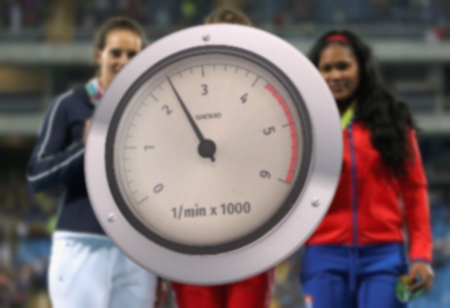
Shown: 2400 rpm
